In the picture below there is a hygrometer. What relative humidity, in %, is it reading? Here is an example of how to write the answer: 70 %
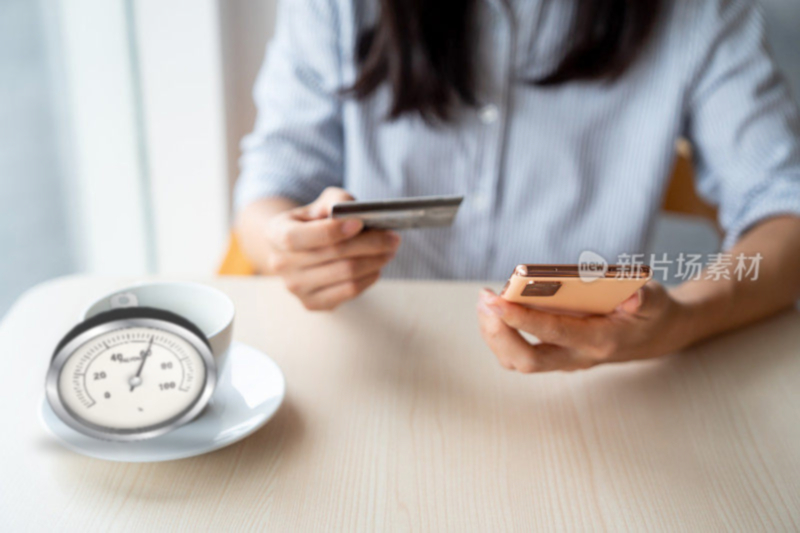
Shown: 60 %
